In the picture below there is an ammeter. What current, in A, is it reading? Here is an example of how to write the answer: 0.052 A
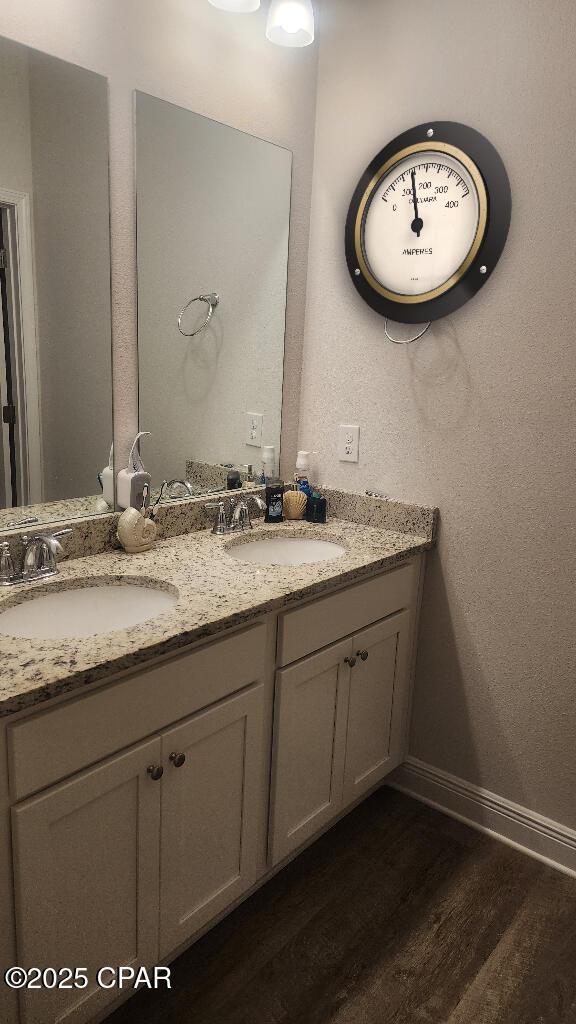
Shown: 150 A
